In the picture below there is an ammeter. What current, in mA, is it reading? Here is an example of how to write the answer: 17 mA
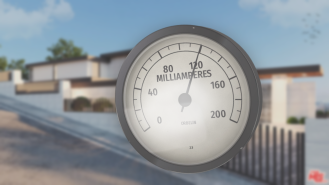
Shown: 120 mA
